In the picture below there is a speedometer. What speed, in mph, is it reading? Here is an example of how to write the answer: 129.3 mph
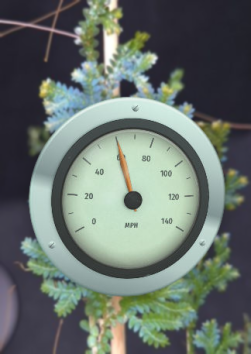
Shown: 60 mph
